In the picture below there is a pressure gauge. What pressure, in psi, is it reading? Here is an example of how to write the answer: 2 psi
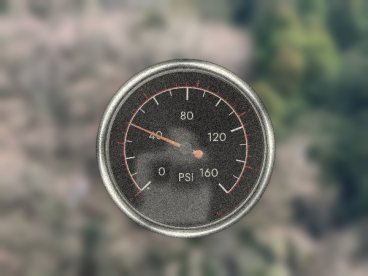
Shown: 40 psi
